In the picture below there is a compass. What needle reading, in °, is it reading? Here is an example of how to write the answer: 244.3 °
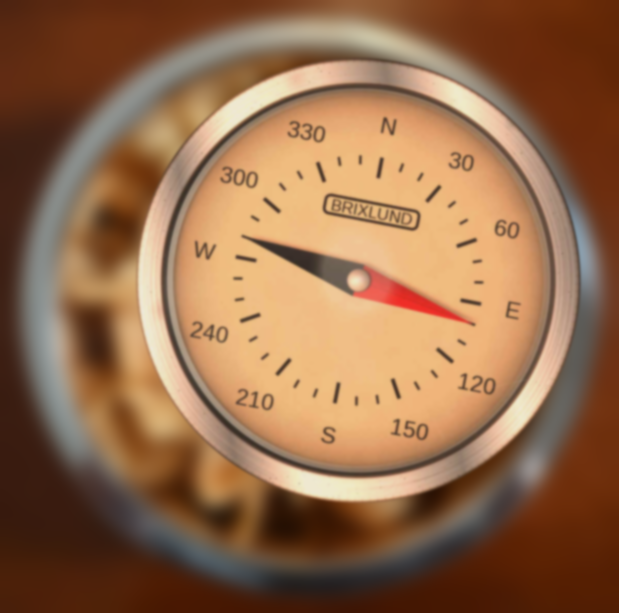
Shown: 100 °
